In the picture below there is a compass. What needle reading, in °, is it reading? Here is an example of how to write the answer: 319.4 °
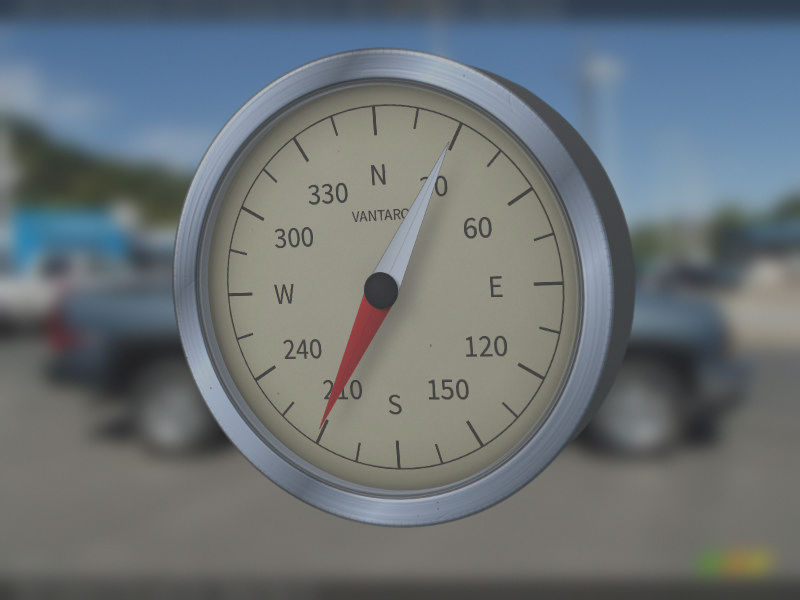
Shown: 210 °
